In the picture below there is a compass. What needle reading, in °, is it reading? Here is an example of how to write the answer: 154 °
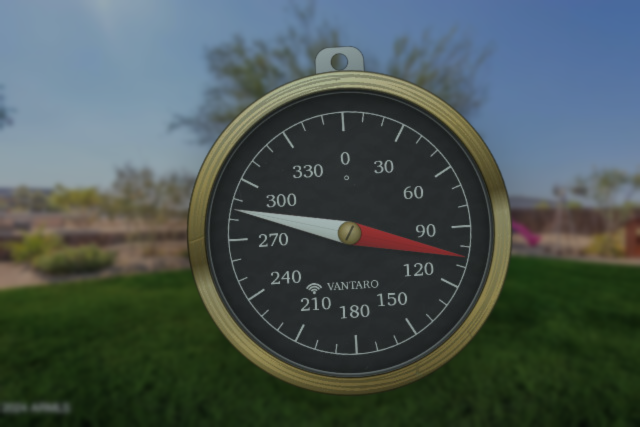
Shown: 105 °
